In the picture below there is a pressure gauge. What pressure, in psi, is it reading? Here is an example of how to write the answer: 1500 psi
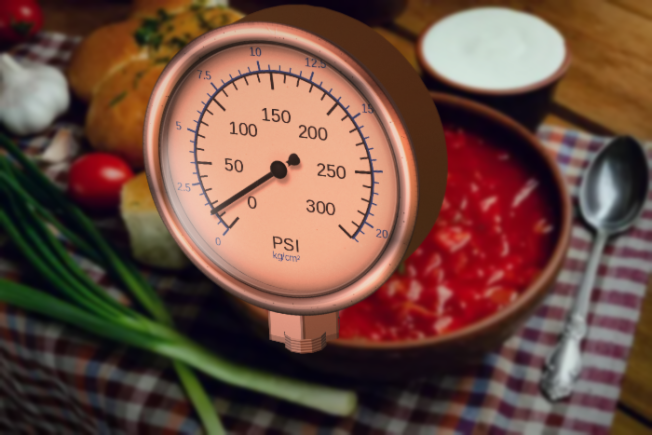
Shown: 15 psi
